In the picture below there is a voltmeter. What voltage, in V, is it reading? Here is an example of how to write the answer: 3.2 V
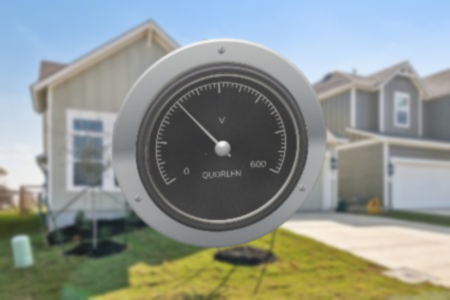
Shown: 200 V
